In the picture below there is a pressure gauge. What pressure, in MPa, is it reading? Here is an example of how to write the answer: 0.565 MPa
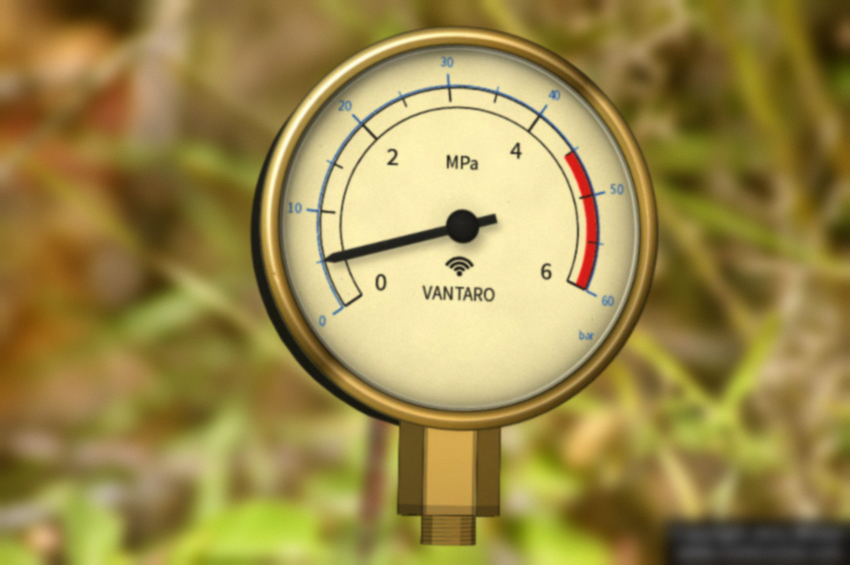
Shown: 0.5 MPa
